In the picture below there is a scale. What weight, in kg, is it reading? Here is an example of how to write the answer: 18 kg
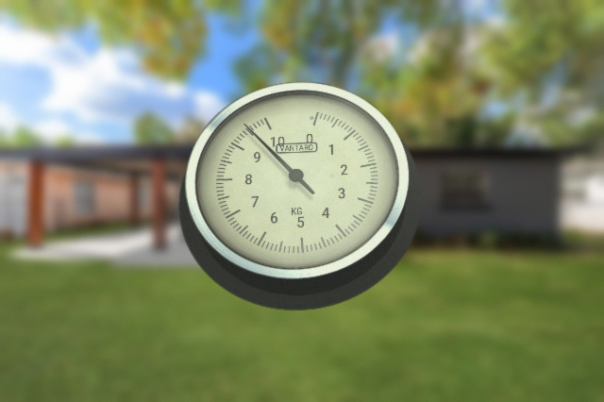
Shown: 9.5 kg
